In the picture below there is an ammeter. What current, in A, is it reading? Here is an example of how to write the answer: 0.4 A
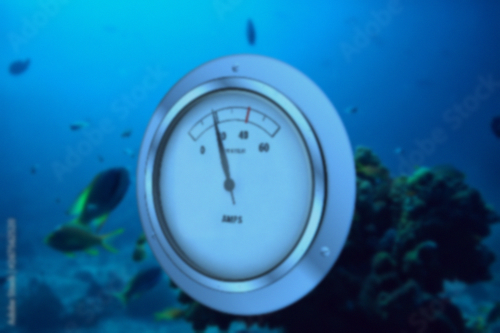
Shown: 20 A
